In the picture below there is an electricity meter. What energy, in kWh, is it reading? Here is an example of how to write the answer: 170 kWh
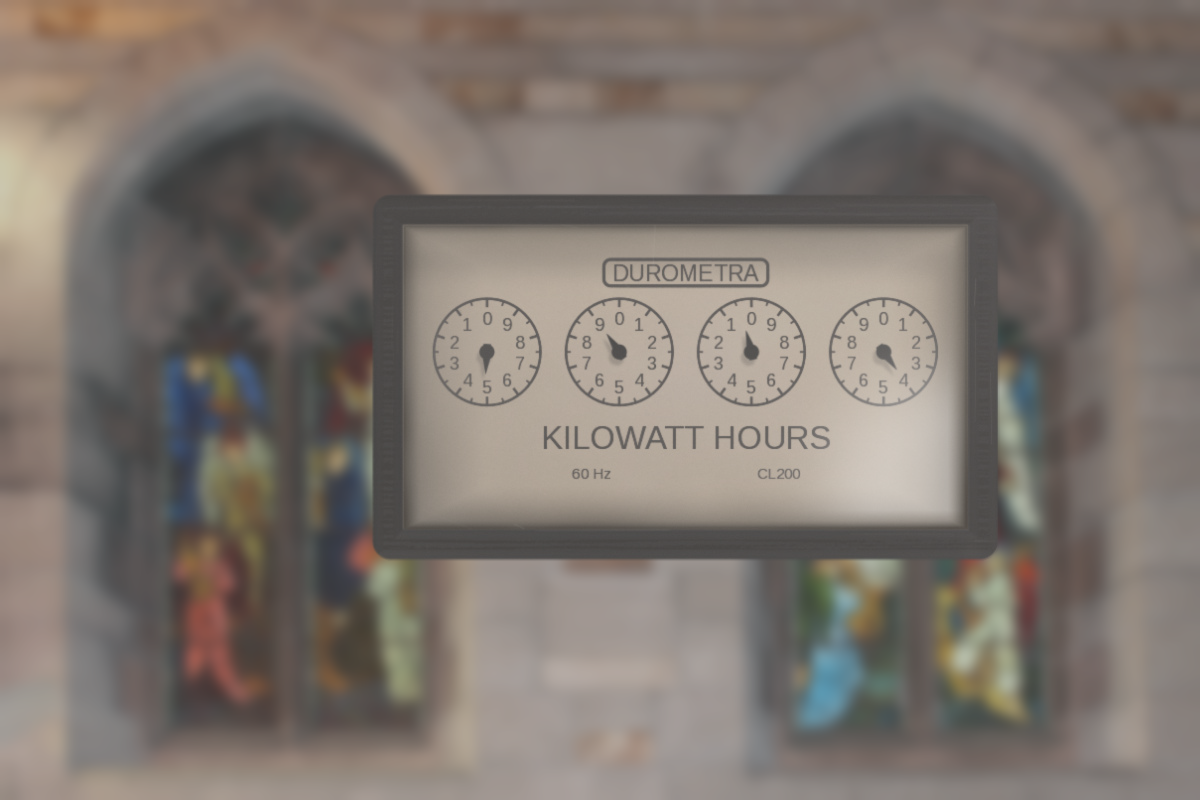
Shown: 4904 kWh
